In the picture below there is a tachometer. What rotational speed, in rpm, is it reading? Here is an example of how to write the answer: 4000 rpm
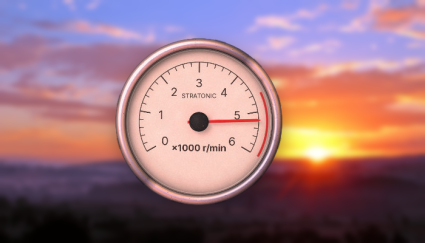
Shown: 5200 rpm
